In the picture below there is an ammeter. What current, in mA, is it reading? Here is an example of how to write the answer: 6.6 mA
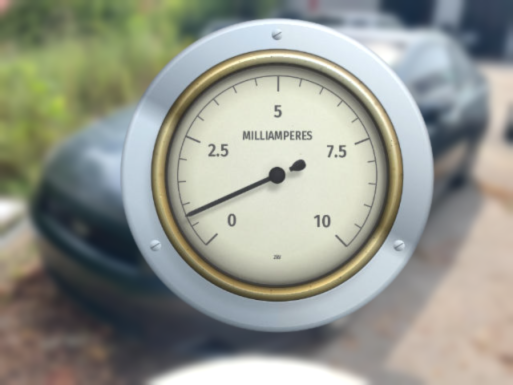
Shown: 0.75 mA
